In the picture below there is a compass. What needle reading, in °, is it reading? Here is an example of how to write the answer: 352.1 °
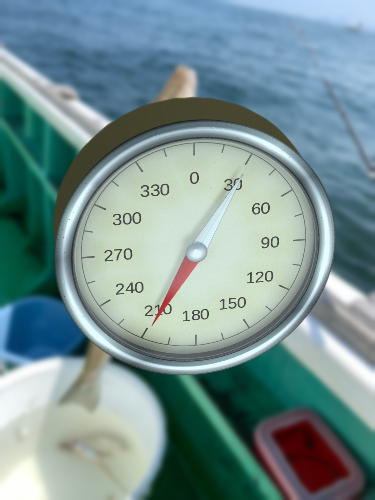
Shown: 210 °
